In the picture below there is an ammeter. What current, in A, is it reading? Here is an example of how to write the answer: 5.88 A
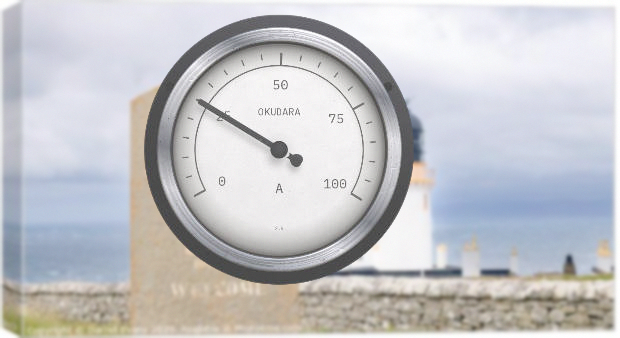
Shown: 25 A
